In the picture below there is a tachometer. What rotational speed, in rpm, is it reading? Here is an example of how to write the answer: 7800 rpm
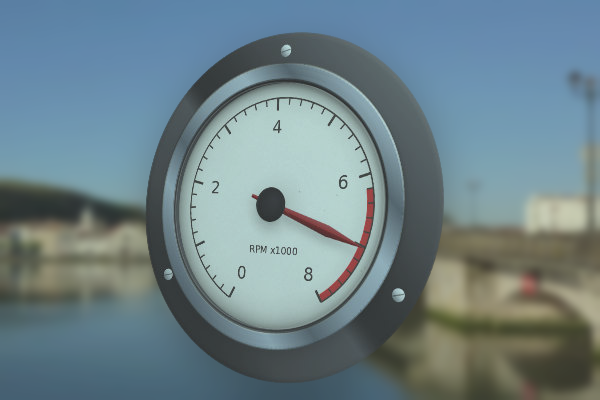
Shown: 7000 rpm
